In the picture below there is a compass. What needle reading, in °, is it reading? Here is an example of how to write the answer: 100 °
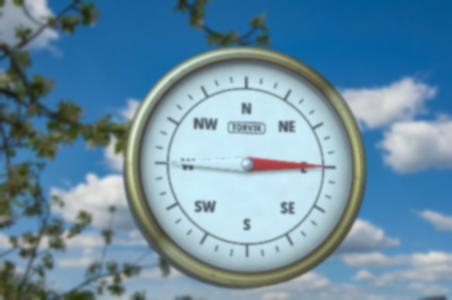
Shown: 90 °
